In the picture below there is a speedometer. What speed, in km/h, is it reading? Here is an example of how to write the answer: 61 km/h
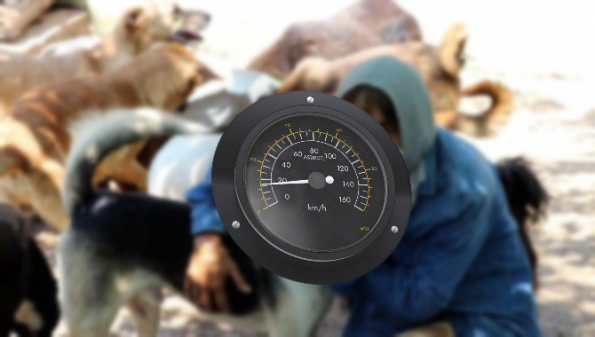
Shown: 15 km/h
